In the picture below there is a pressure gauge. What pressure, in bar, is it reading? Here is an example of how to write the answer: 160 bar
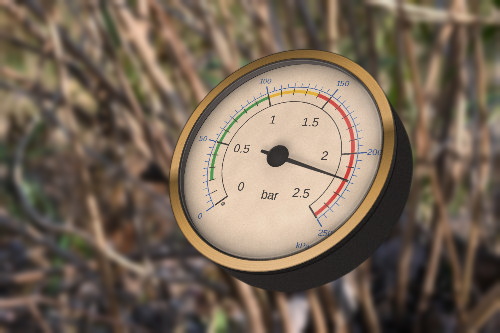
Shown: 2.2 bar
